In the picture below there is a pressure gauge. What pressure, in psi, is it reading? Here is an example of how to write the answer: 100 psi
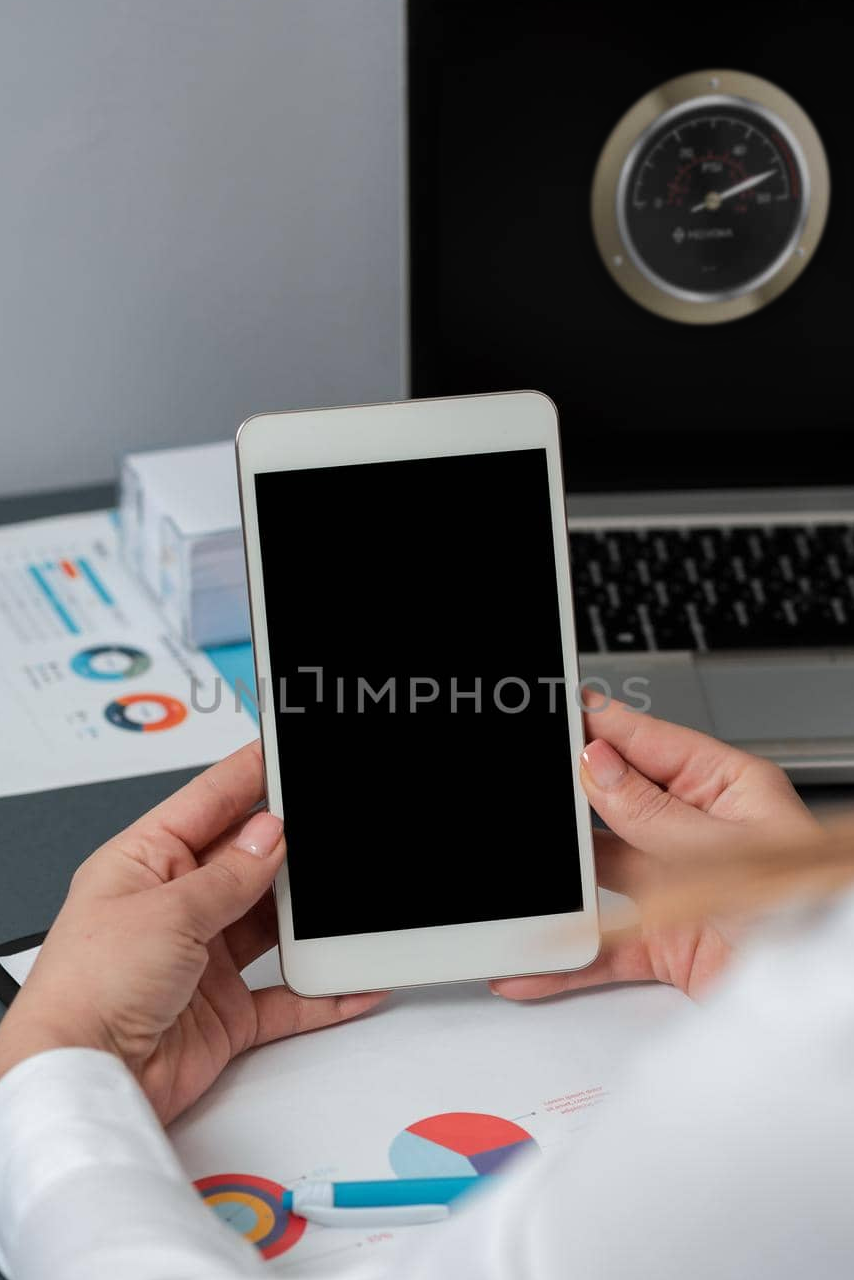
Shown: 52.5 psi
